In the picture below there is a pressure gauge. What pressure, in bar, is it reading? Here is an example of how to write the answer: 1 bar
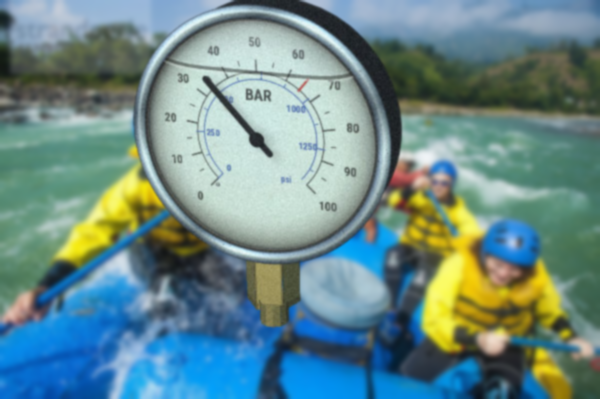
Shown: 35 bar
